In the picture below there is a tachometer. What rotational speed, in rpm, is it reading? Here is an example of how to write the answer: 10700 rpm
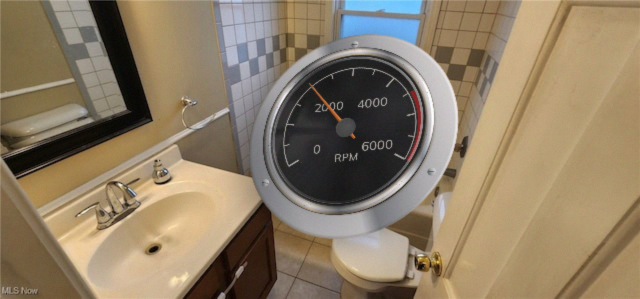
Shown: 2000 rpm
